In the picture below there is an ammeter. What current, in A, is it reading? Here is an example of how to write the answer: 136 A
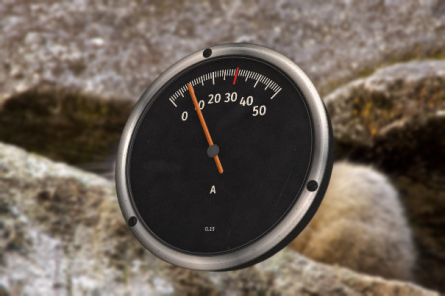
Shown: 10 A
